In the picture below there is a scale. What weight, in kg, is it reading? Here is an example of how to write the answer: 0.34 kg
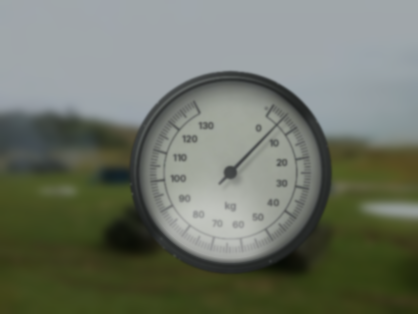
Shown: 5 kg
